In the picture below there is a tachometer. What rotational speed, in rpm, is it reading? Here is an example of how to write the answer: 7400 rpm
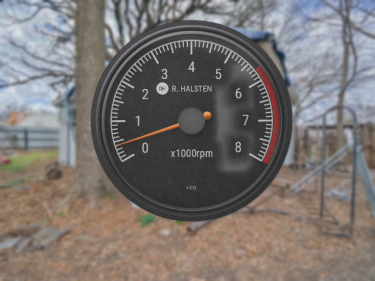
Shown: 400 rpm
